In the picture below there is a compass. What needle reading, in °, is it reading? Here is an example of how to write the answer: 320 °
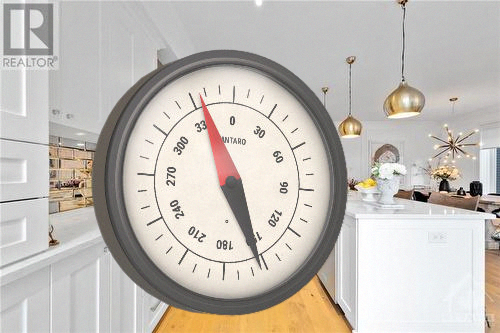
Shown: 335 °
